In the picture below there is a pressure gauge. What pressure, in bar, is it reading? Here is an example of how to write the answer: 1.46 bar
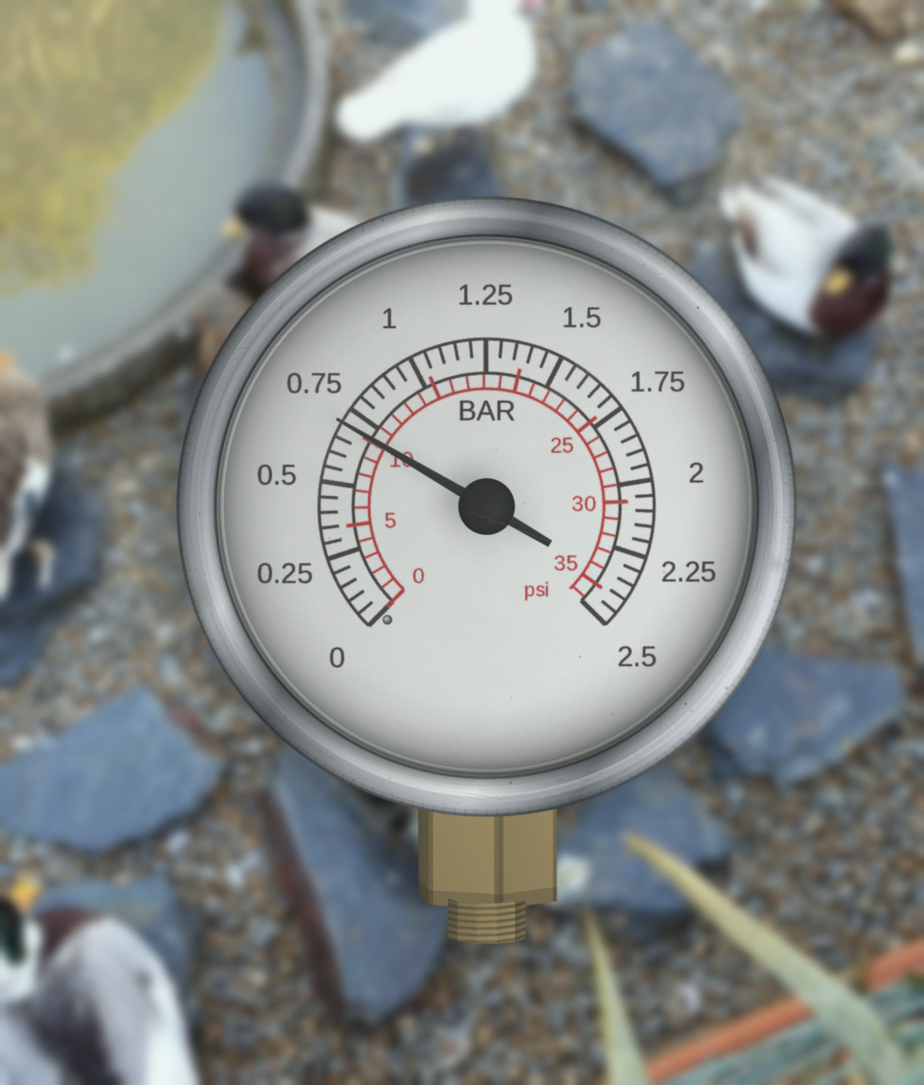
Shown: 0.7 bar
